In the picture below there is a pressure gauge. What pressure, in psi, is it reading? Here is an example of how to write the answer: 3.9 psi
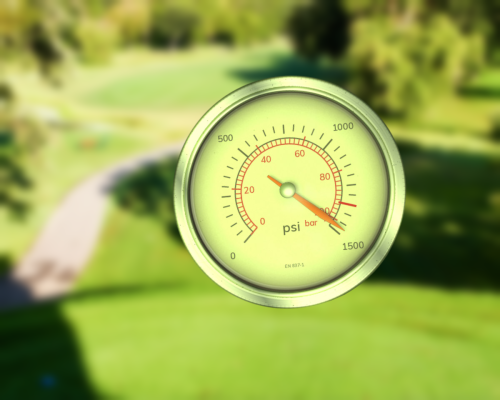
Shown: 1475 psi
